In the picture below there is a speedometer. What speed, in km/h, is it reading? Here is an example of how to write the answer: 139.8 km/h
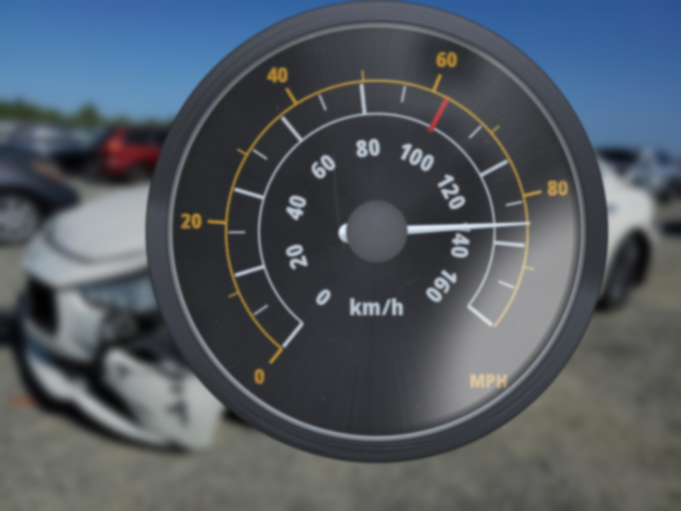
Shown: 135 km/h
